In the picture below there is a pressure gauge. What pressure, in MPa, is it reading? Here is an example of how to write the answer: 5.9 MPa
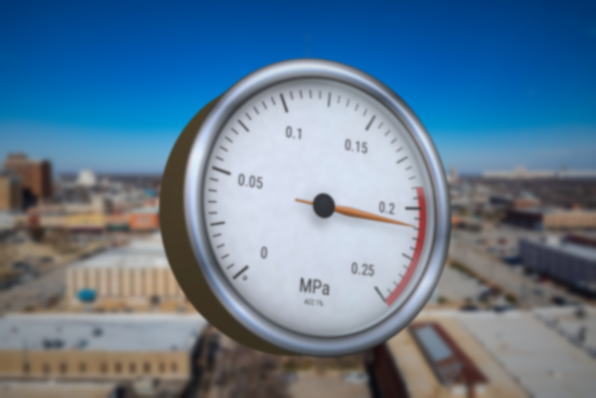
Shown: 0.21 MPa
